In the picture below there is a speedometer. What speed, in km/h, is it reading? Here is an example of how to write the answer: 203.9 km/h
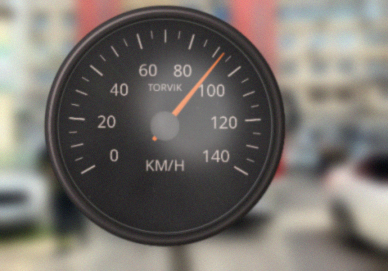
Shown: 92.5 km/h
